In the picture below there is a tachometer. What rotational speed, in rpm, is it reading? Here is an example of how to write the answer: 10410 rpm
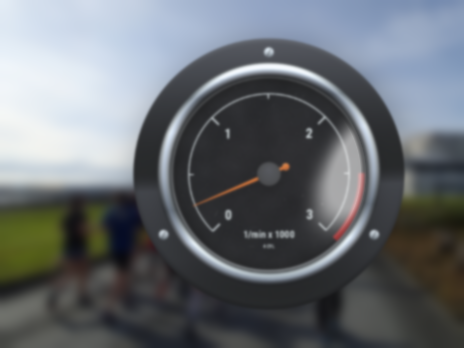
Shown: 250 rpm
